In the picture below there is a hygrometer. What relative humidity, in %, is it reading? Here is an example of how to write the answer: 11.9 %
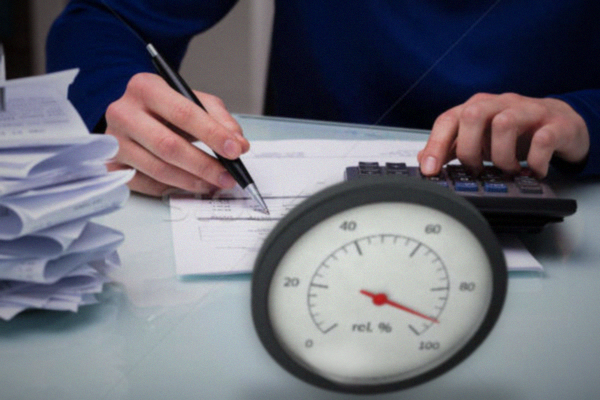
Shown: 92 %
